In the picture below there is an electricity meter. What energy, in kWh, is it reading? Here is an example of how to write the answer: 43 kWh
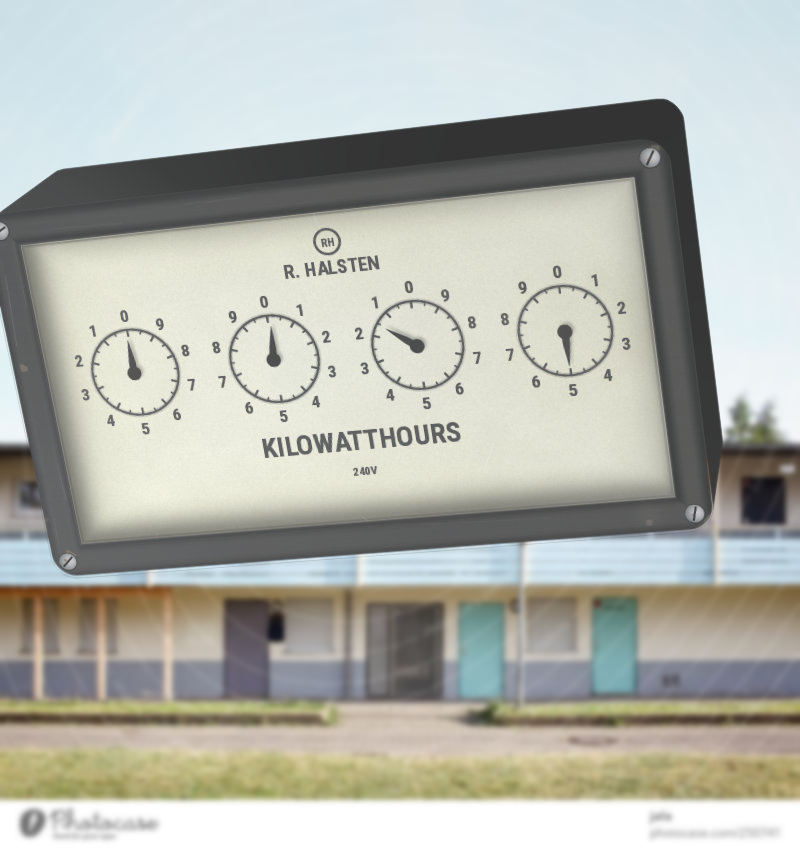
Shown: 15 kWh
